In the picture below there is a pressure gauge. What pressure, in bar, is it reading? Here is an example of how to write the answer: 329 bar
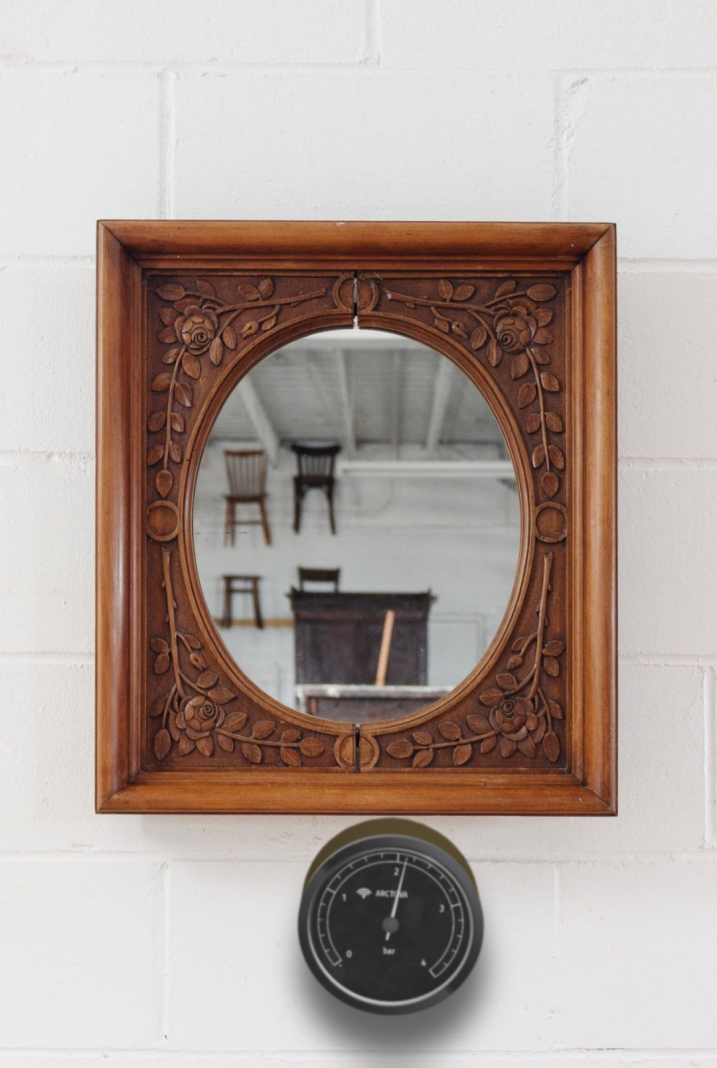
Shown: 2.1 bar
